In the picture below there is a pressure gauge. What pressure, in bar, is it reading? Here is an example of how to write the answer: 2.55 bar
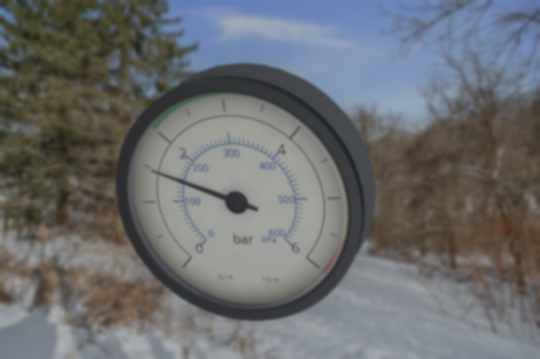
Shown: 1.5 bar
